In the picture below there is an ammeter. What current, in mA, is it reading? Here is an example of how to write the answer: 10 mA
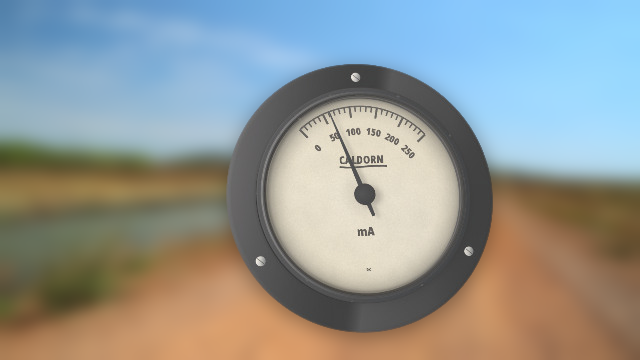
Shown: 60 mA
